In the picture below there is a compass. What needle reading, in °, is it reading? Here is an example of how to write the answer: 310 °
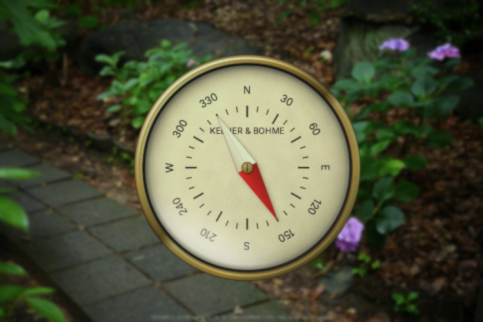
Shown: 150 °
